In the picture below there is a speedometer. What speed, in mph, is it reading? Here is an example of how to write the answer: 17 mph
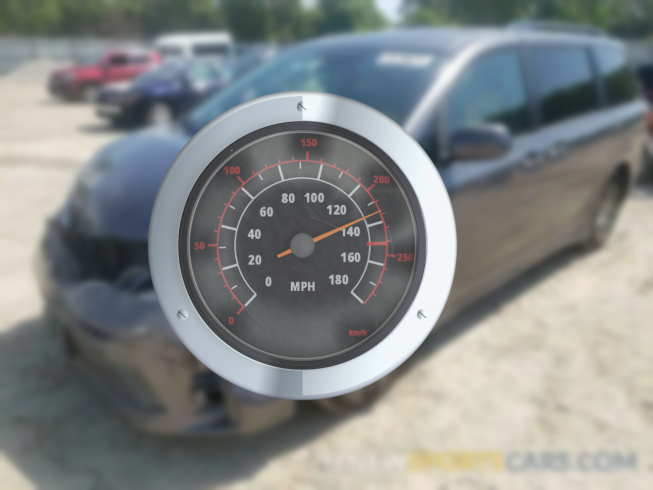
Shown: 135 mph
